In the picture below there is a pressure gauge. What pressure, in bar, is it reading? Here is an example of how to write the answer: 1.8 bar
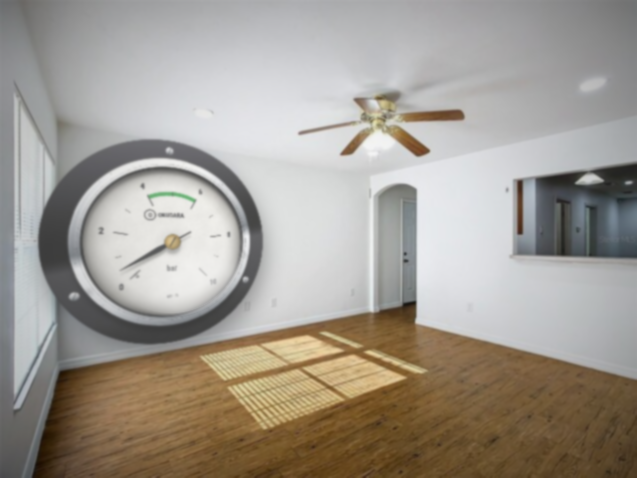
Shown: 0.5 bar
